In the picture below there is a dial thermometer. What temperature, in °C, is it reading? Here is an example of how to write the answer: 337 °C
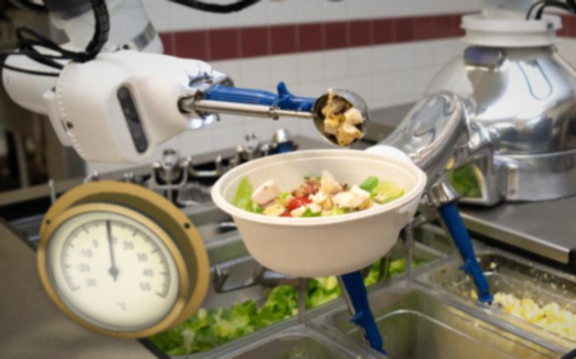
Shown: 10 °C
